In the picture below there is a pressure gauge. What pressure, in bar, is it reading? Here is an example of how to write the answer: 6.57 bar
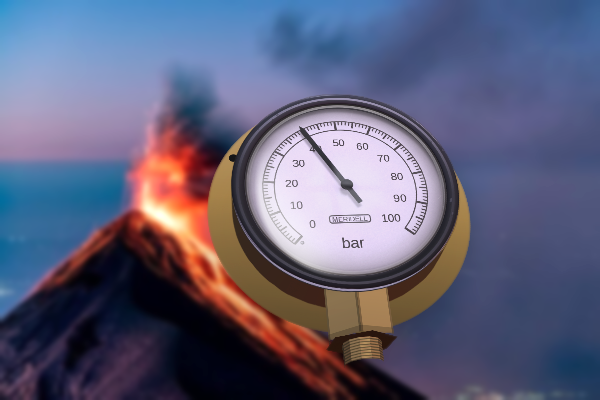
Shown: 40 bar
